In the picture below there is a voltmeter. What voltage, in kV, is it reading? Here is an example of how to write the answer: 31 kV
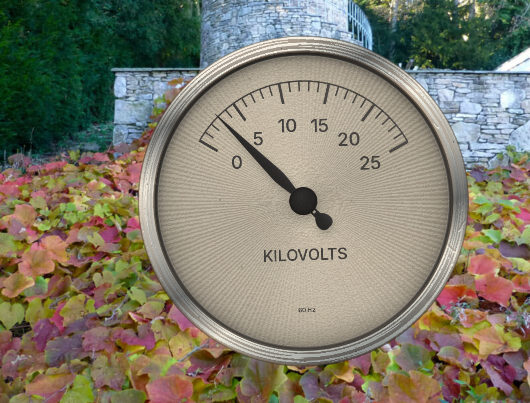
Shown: 3 kV
